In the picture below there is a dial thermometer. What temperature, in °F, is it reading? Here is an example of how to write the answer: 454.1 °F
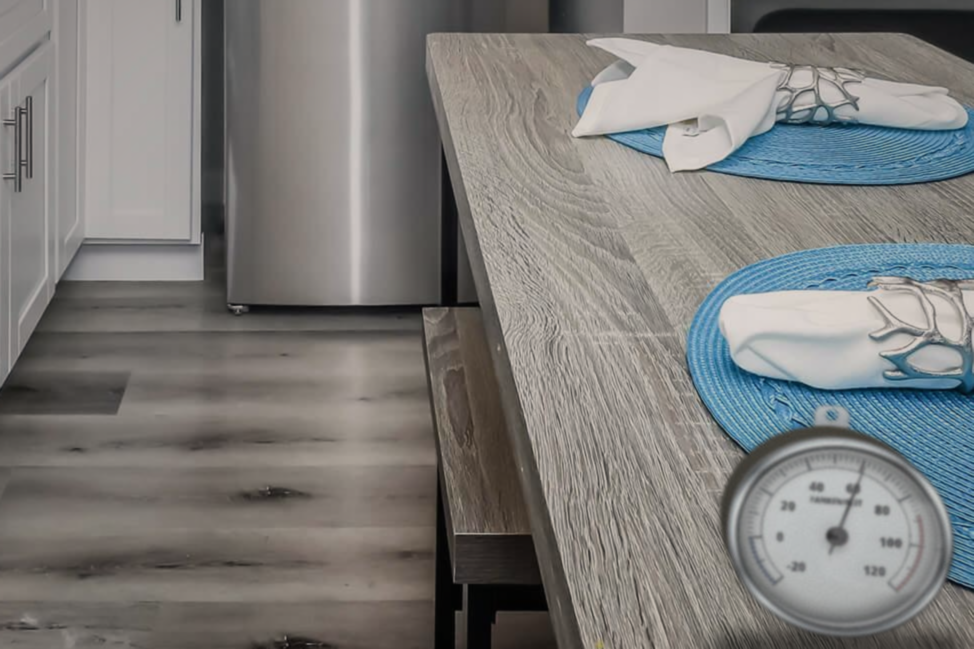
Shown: 60 °F
